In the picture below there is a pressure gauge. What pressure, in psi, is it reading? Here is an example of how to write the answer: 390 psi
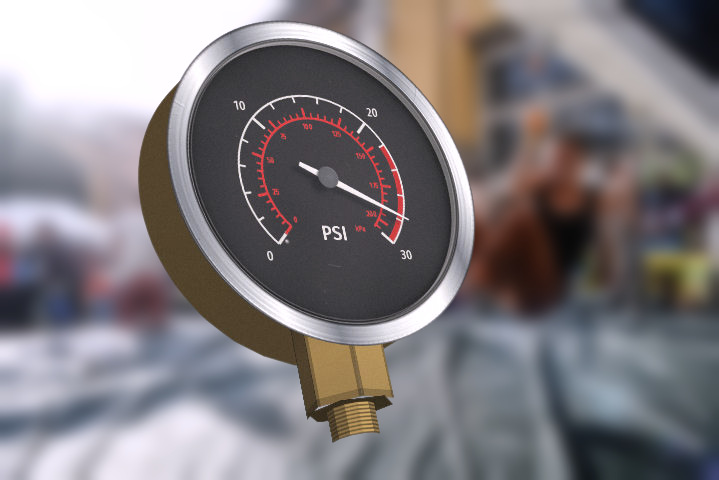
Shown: 28 psi
